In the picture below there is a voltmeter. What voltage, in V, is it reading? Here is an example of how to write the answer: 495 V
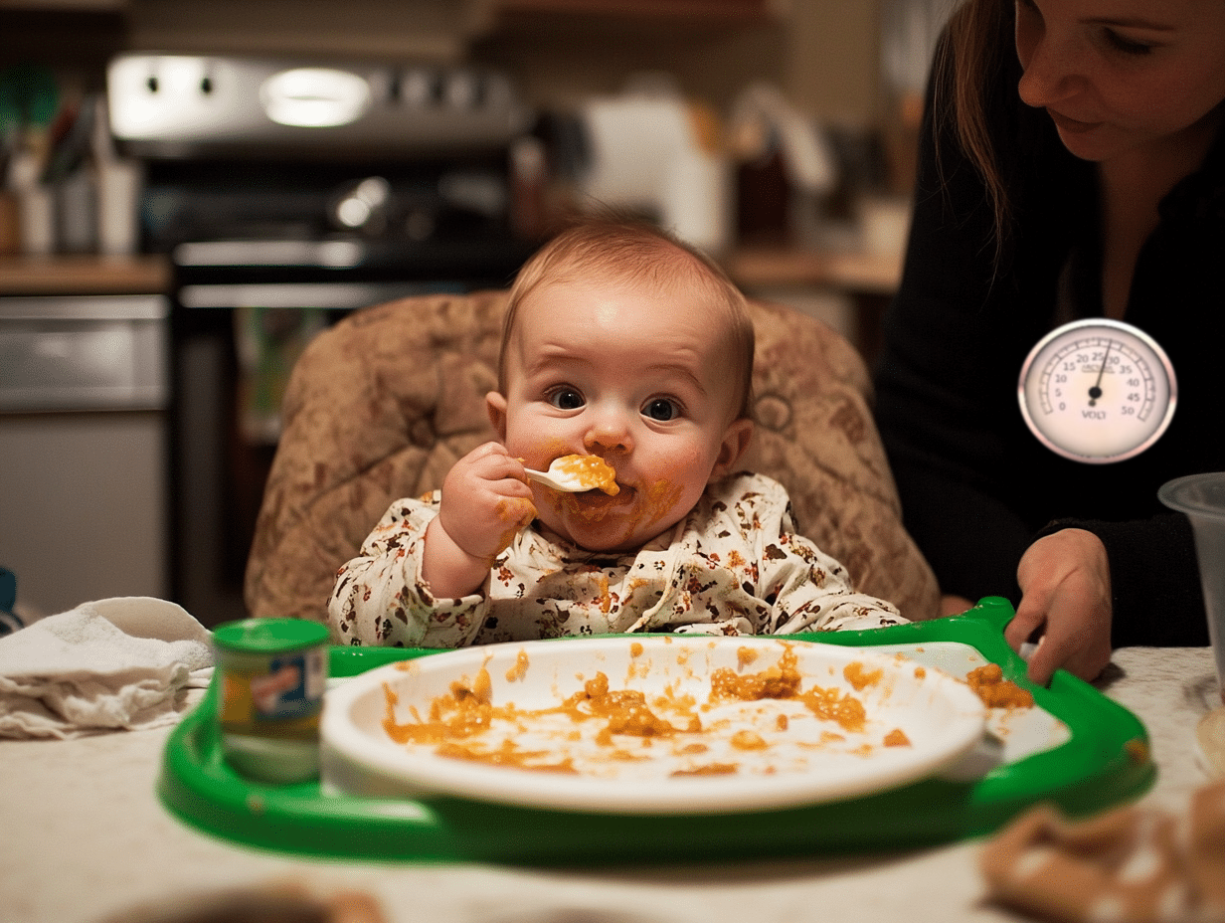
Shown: 27.5 V
